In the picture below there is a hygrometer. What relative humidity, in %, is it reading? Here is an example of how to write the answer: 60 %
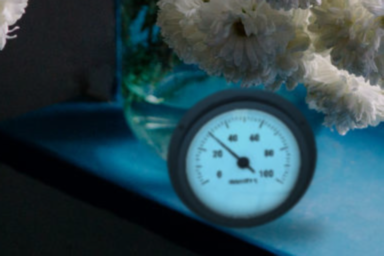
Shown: 30 %
